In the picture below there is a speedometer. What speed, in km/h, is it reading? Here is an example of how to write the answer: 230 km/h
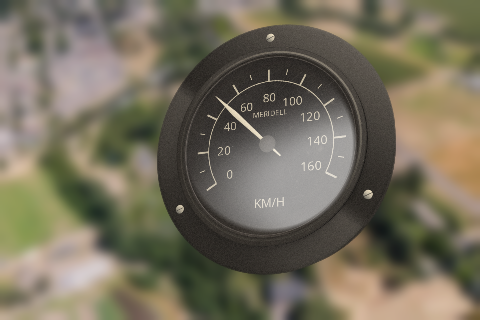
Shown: 50 km/h
